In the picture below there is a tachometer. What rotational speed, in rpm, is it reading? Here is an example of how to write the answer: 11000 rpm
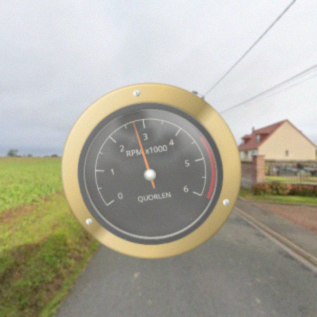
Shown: 2750 rpm
